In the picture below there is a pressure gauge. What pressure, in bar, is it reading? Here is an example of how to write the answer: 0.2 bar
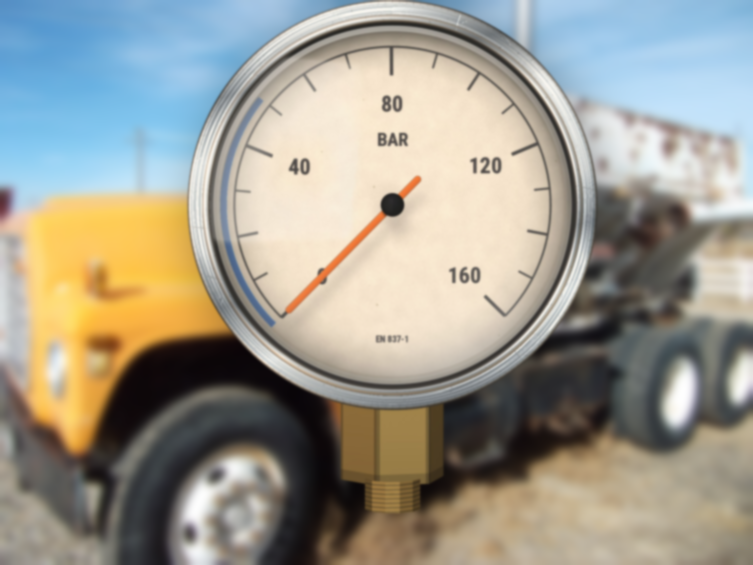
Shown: 0 bar
